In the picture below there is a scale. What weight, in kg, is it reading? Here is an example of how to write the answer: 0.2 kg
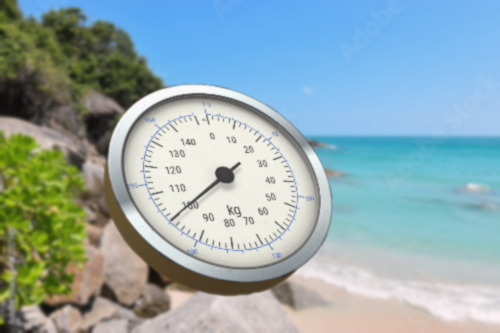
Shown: 100 kg
